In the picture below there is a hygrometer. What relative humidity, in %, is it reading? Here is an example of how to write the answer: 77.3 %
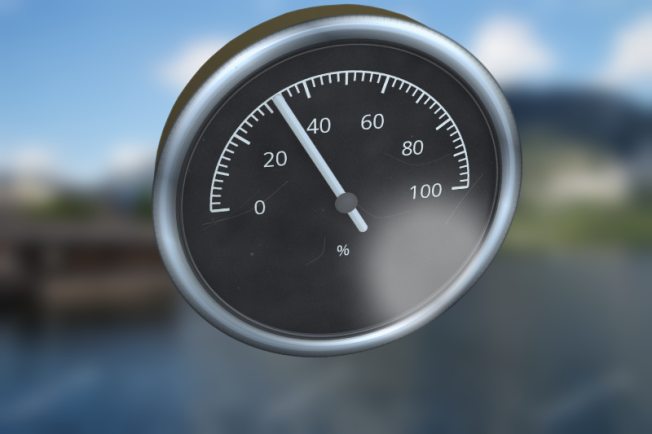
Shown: 33 %
